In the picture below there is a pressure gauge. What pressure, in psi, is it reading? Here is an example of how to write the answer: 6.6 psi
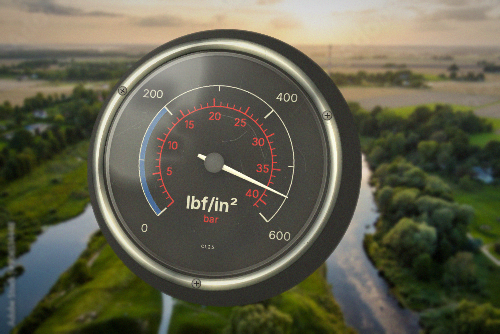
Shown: 550 psi
